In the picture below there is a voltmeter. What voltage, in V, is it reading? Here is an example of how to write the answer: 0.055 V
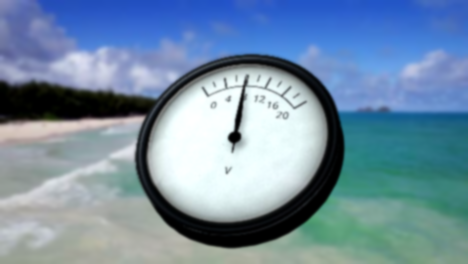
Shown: 8 V
